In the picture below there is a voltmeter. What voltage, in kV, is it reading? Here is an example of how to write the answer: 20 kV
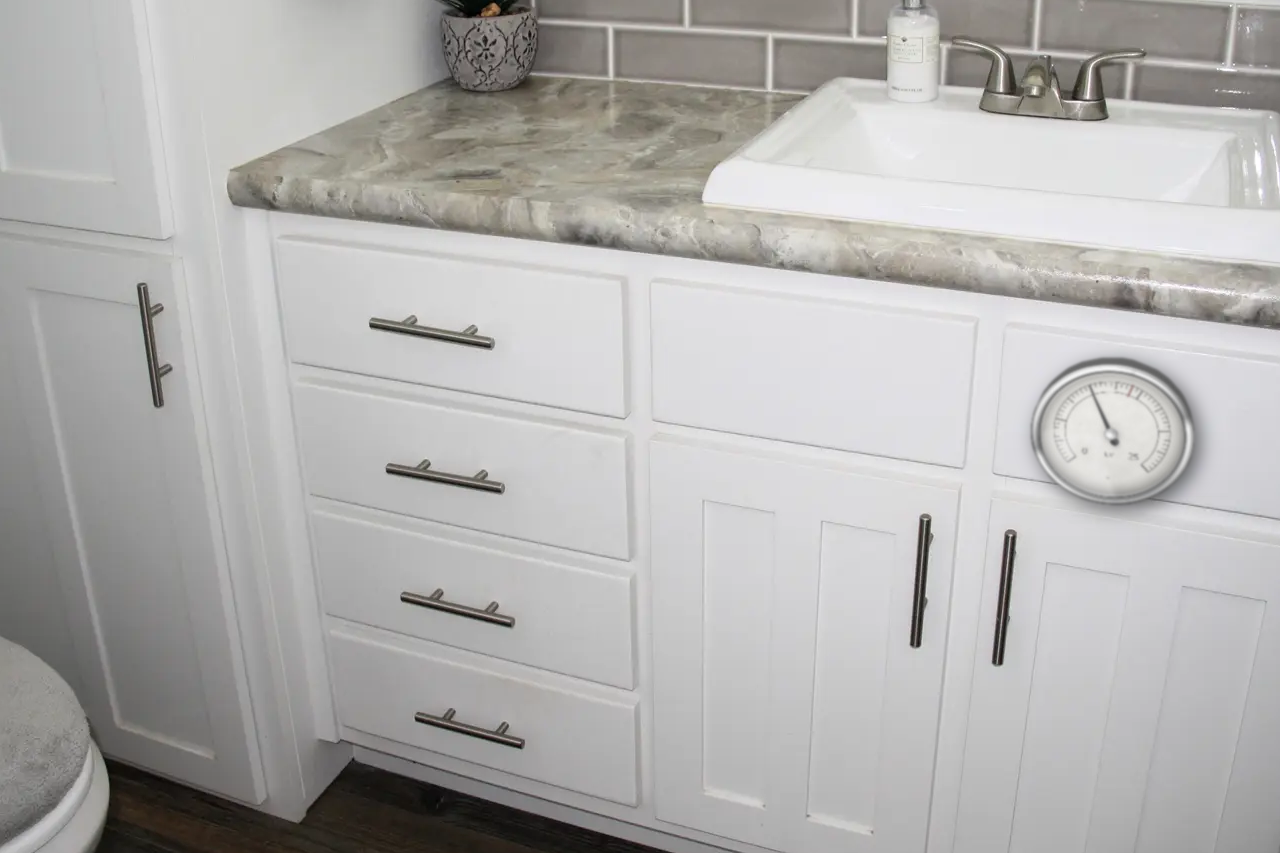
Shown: 10 kV
